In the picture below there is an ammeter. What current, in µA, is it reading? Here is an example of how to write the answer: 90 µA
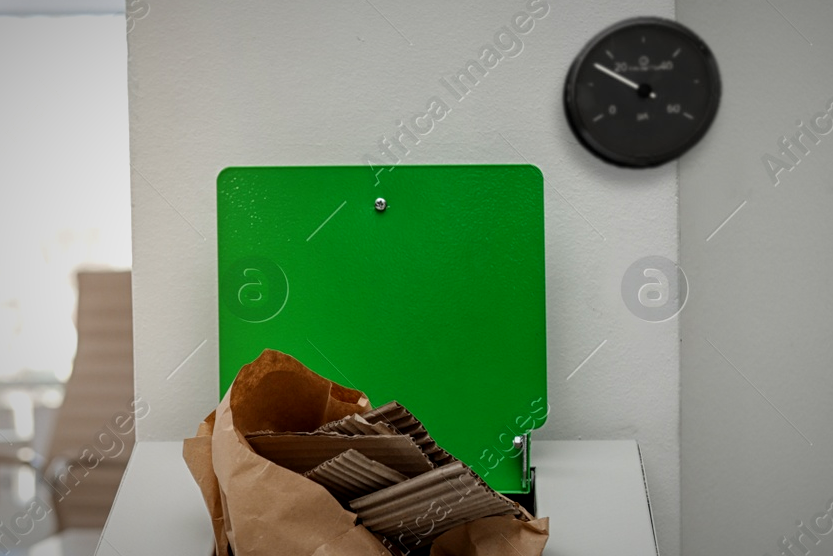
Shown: 15 µA
